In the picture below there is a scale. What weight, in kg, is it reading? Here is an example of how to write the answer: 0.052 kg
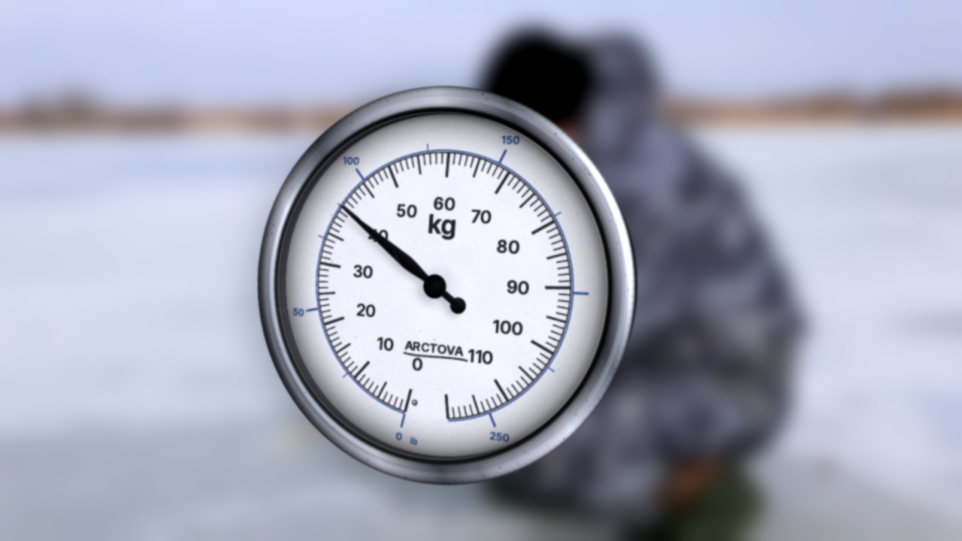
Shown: 40 kg
